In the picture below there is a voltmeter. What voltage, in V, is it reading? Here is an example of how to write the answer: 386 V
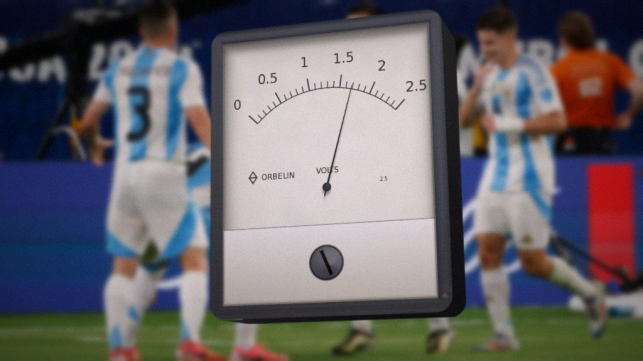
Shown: 1.7 V
